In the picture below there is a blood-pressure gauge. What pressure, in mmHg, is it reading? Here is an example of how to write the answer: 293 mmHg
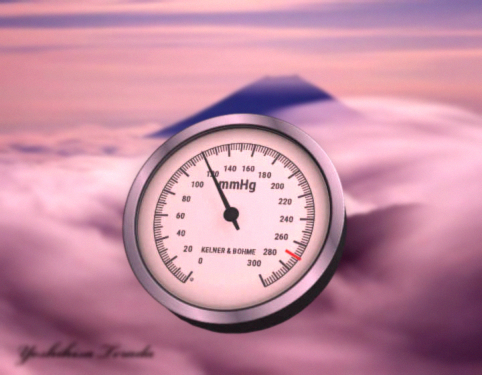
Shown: 120 mmHg
